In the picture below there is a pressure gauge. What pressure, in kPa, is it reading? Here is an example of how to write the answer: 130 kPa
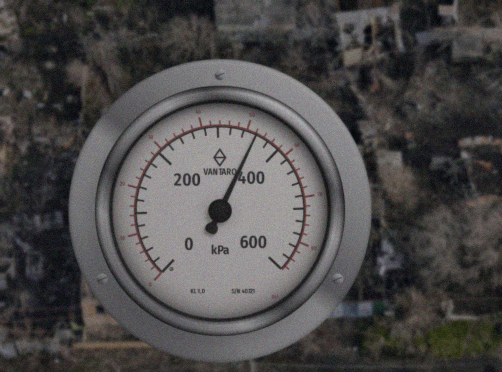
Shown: 360 kPa
